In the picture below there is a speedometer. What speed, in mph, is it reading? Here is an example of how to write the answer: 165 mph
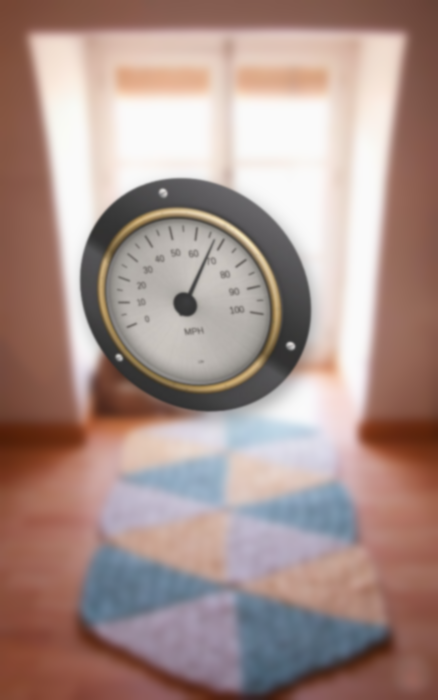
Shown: 67.5 mph
